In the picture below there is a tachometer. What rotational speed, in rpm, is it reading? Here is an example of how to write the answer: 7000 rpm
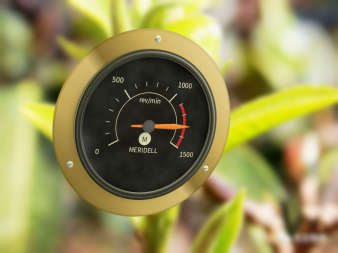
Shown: 1300 rpm
